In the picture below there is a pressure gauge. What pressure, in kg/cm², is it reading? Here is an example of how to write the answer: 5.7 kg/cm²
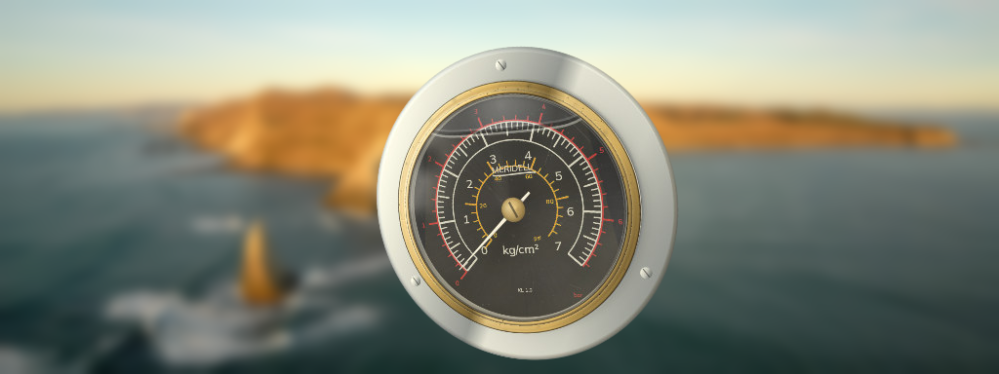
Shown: 0.1 kg/cm²
